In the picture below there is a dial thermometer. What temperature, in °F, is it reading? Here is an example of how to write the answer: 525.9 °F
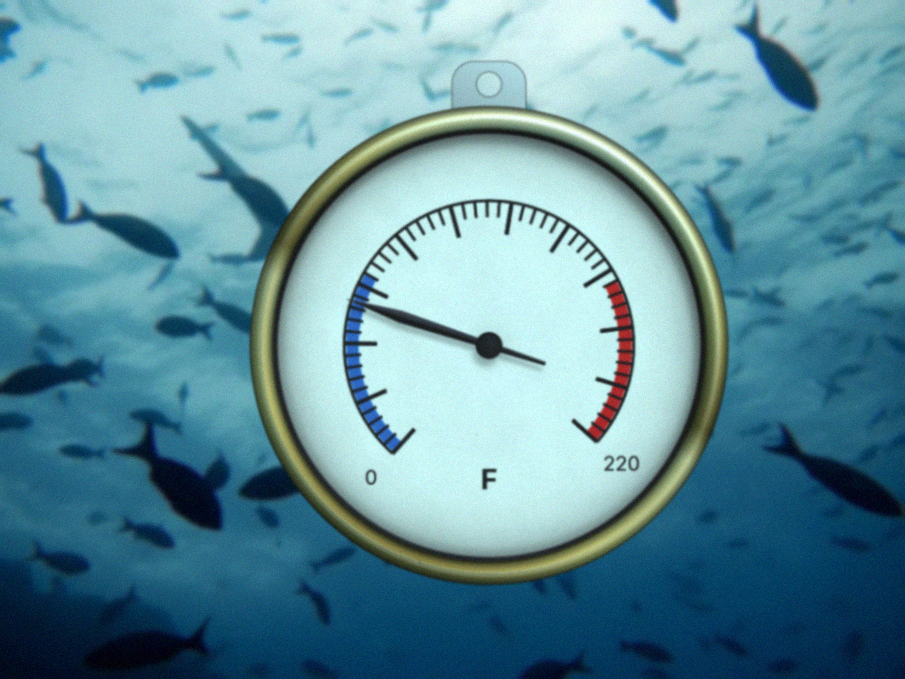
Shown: 54 °F
